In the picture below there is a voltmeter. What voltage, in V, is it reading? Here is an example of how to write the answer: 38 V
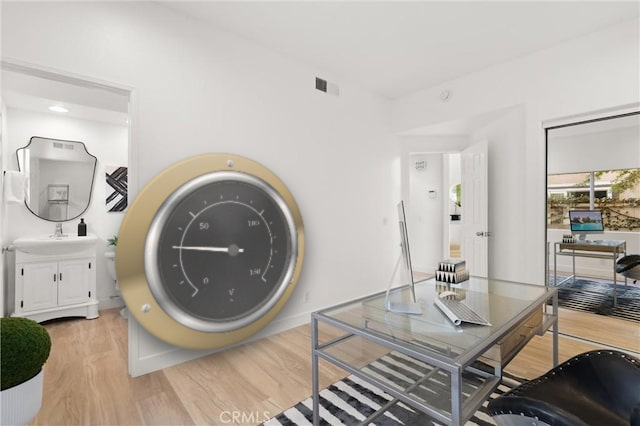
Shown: 30 V
